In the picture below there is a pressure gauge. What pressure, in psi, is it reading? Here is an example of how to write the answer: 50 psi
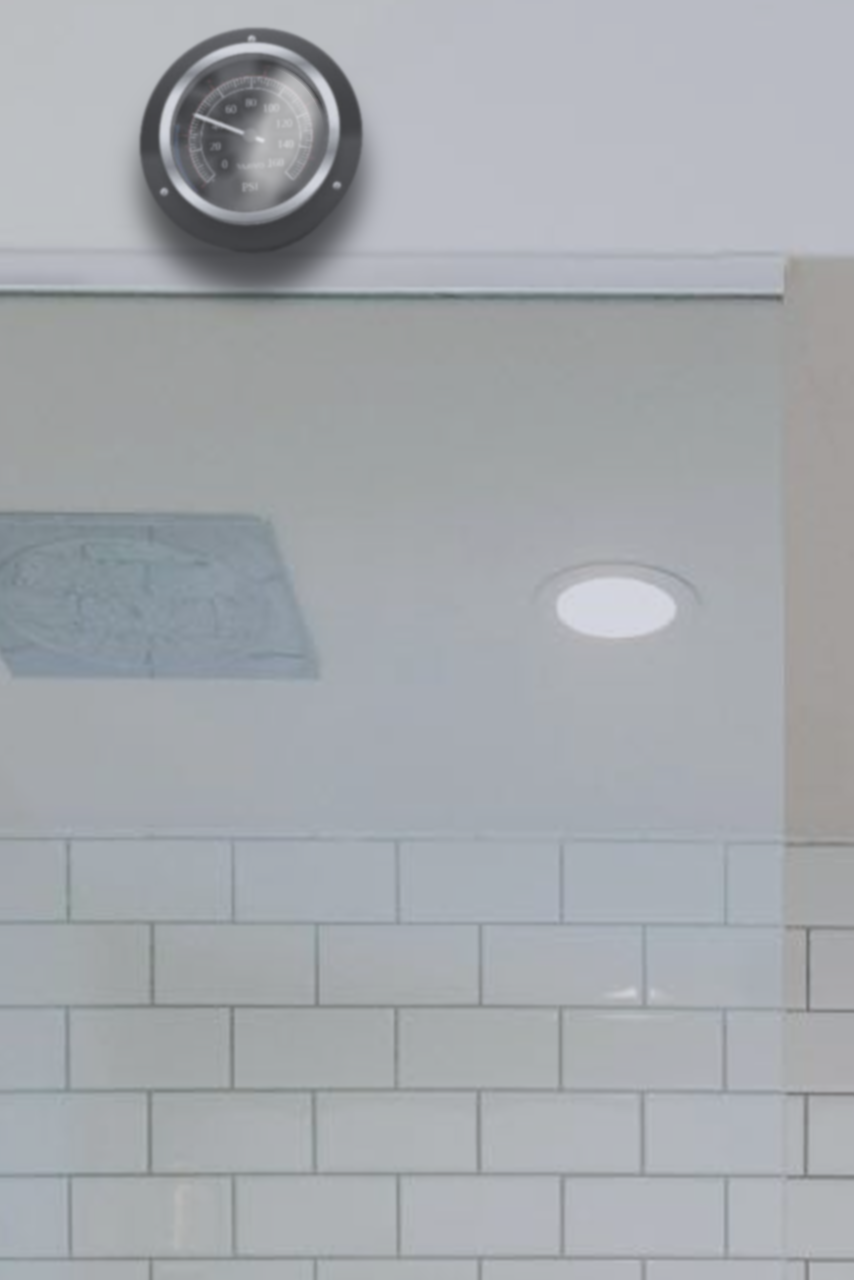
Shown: 40 psi
